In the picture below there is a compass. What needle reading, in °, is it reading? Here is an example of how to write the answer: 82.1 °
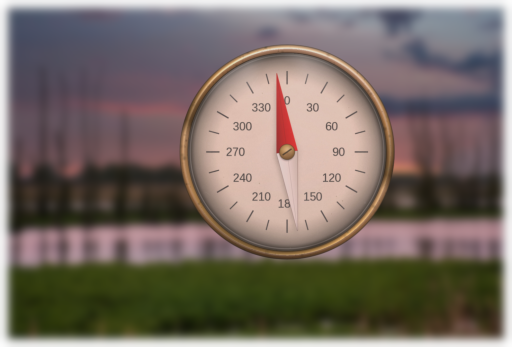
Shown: 352.5 °
